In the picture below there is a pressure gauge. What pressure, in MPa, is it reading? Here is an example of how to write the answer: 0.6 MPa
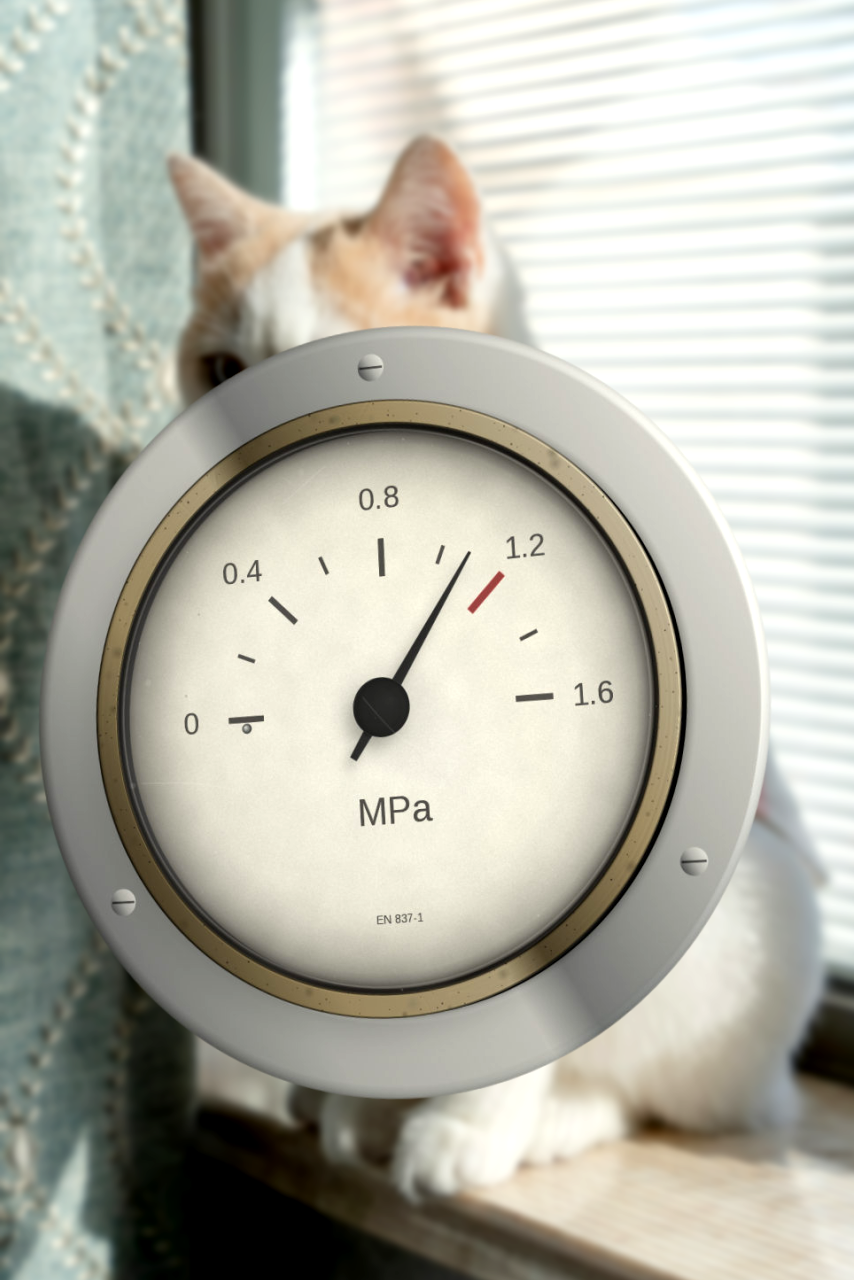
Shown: 1.1 MPa
